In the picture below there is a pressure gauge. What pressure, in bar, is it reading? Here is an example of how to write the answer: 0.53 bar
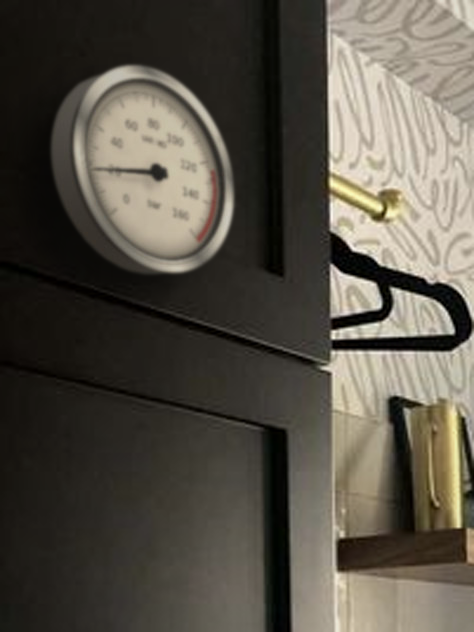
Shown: 20 bar
